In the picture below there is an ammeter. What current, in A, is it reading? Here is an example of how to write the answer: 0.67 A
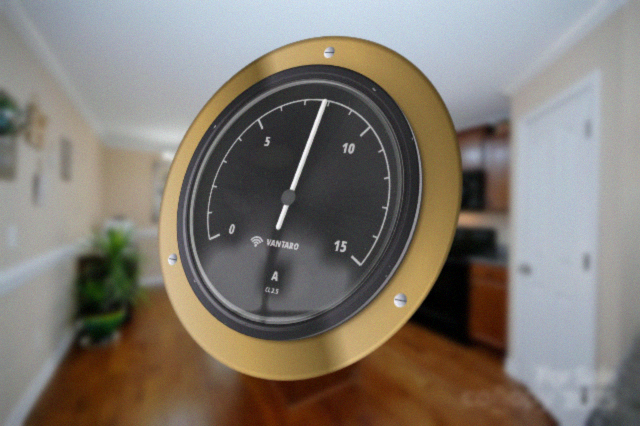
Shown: 8 A
